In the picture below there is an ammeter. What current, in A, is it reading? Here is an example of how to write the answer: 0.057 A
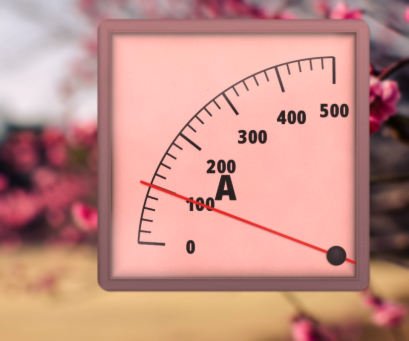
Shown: 100 A
